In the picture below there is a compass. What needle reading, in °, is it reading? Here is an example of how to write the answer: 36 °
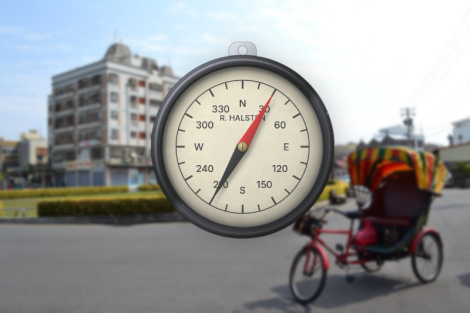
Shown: 30 °
